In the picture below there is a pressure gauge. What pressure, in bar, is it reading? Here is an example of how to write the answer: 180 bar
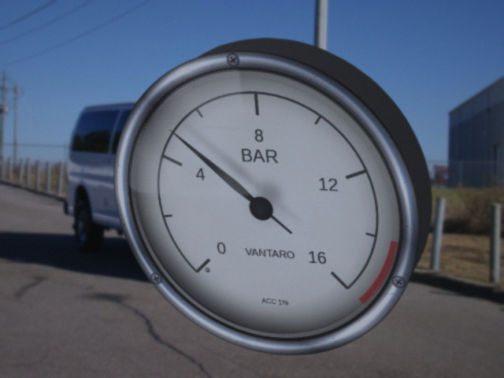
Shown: 5 bar
